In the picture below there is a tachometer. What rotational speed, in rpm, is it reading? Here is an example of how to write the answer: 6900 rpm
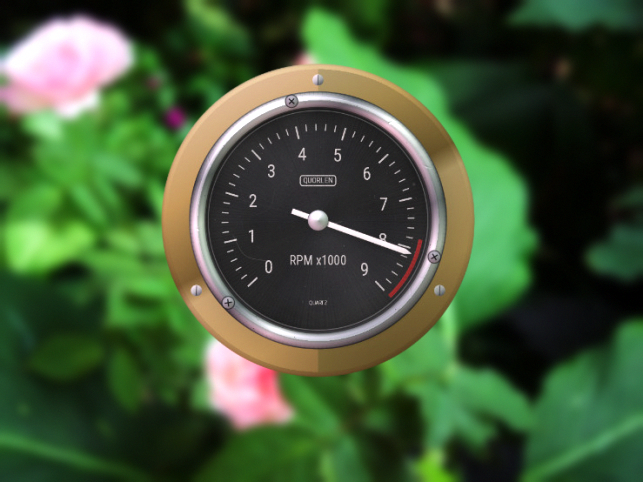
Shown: 8100 rpm
